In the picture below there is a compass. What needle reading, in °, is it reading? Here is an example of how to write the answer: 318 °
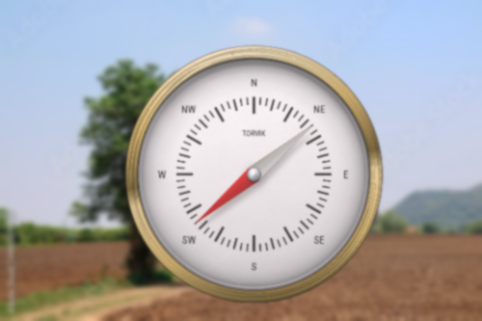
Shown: 230 °
